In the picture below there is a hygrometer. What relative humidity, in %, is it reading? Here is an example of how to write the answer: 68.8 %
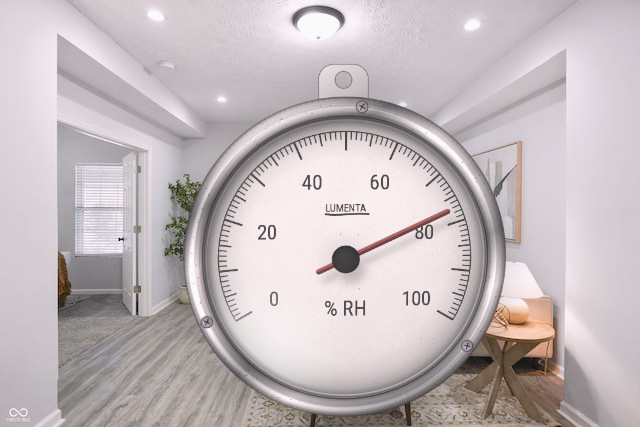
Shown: 77 %
